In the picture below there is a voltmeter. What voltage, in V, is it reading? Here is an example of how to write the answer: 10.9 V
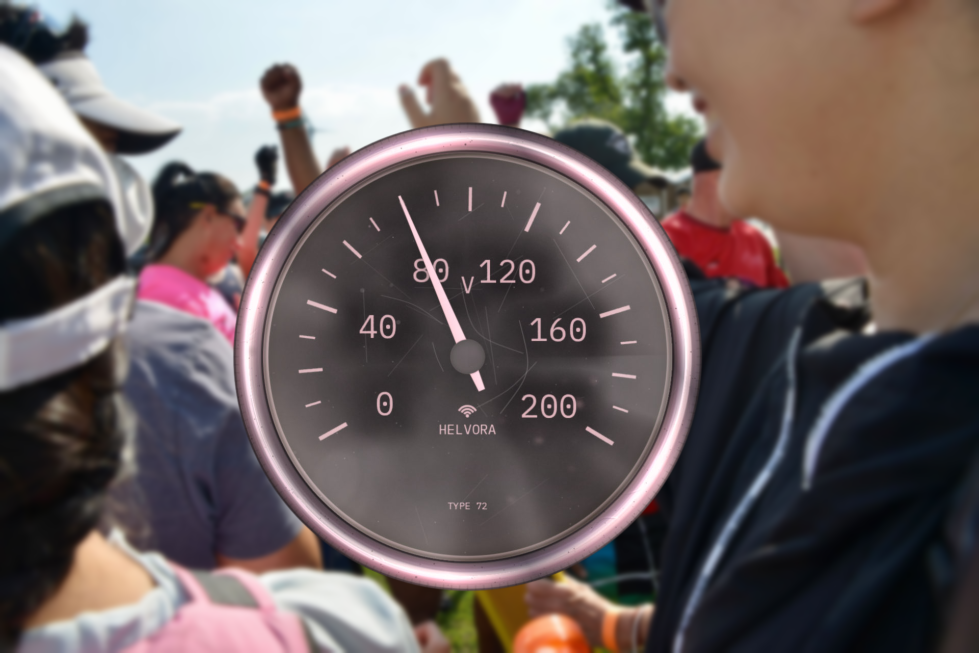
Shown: 80 V
